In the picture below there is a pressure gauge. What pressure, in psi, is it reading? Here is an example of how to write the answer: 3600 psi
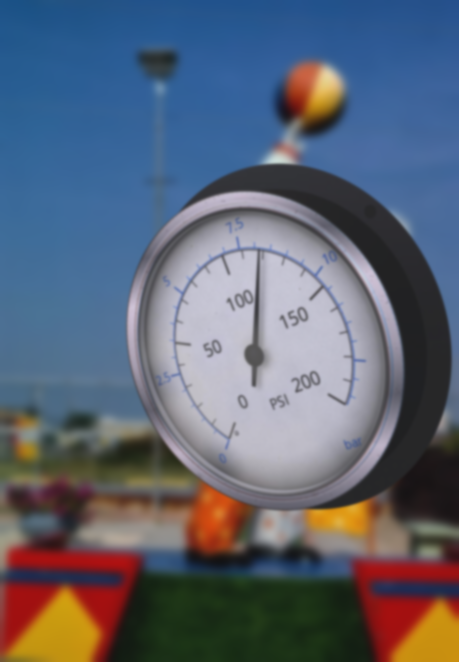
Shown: 120 psi
